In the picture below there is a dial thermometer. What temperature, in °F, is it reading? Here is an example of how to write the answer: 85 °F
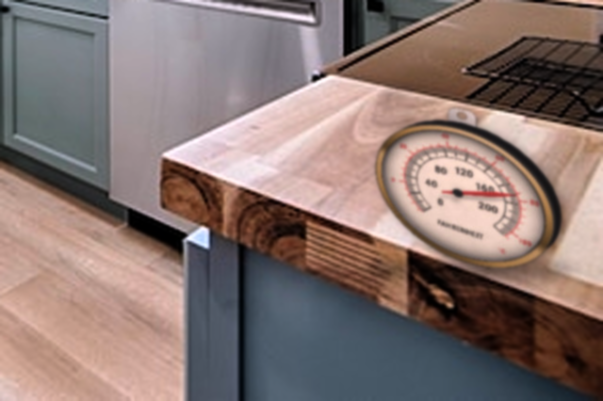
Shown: 170 °F
